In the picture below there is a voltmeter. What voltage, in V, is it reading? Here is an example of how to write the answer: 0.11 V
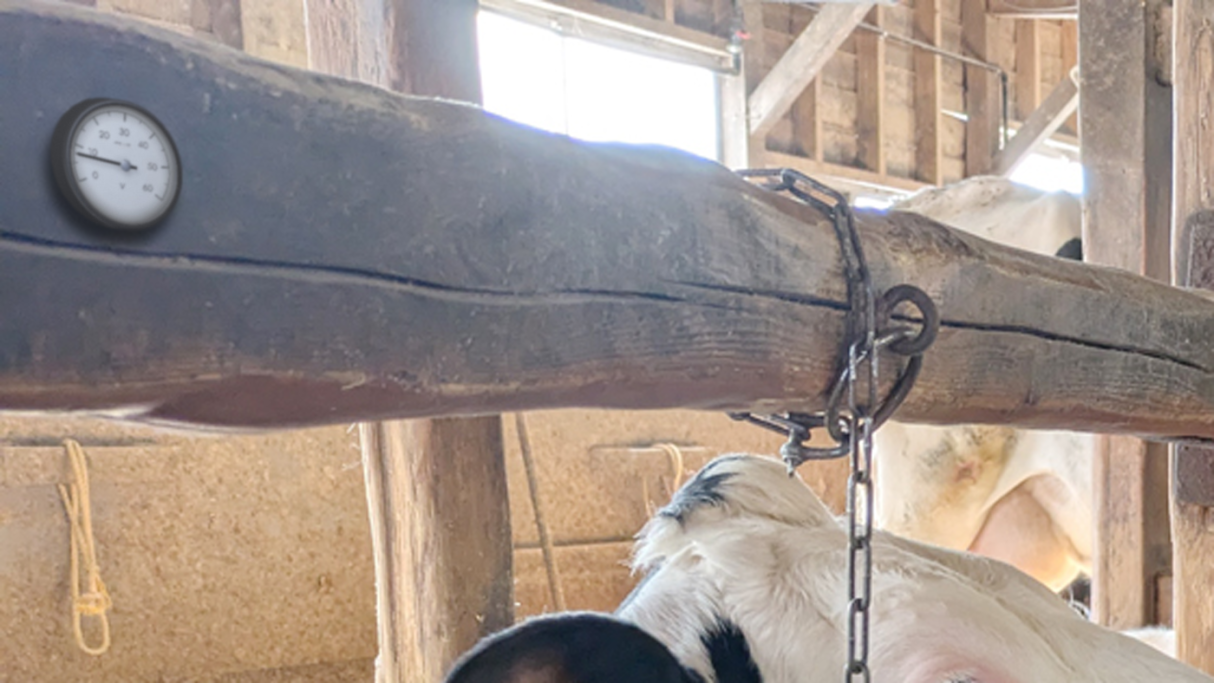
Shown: 7.5 V
